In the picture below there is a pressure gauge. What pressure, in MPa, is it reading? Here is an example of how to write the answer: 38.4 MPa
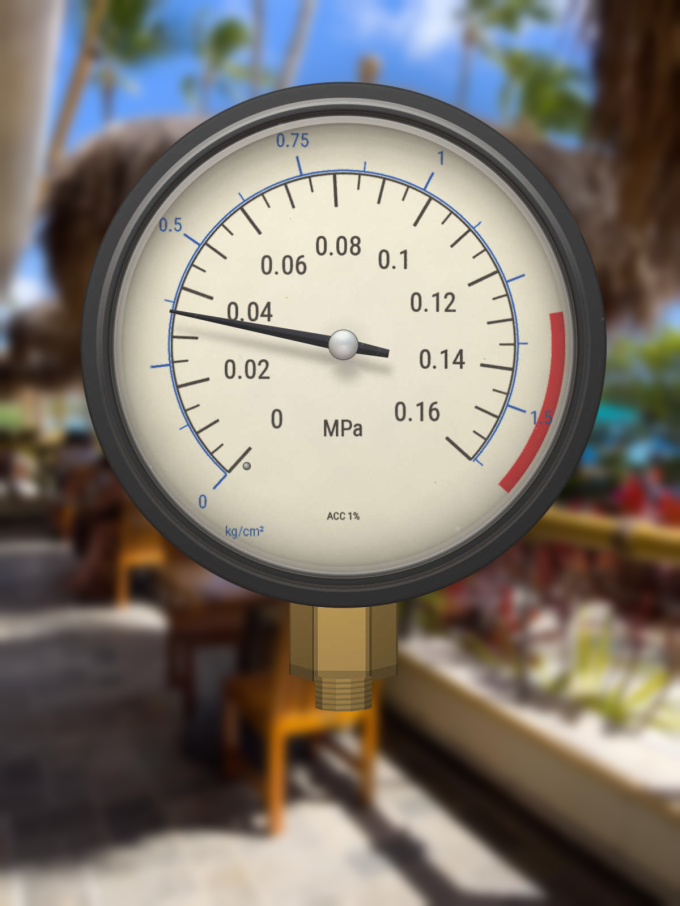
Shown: 0.035 MPa
